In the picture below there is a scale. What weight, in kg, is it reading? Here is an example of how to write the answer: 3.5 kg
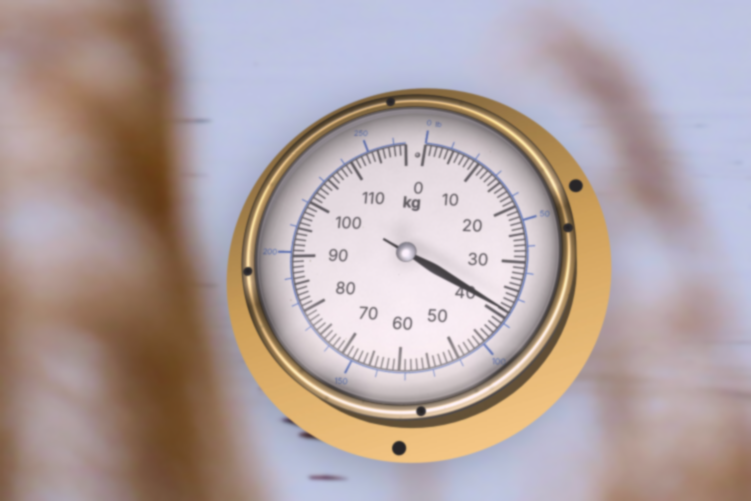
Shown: 39 kg
